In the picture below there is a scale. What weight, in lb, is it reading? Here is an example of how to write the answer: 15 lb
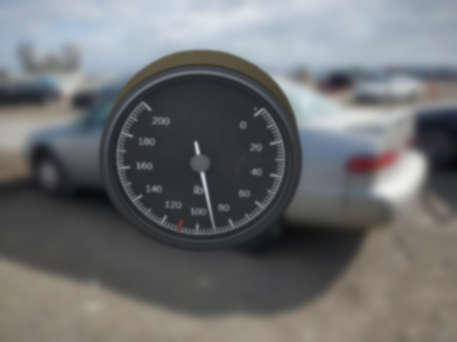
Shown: 90 lb
